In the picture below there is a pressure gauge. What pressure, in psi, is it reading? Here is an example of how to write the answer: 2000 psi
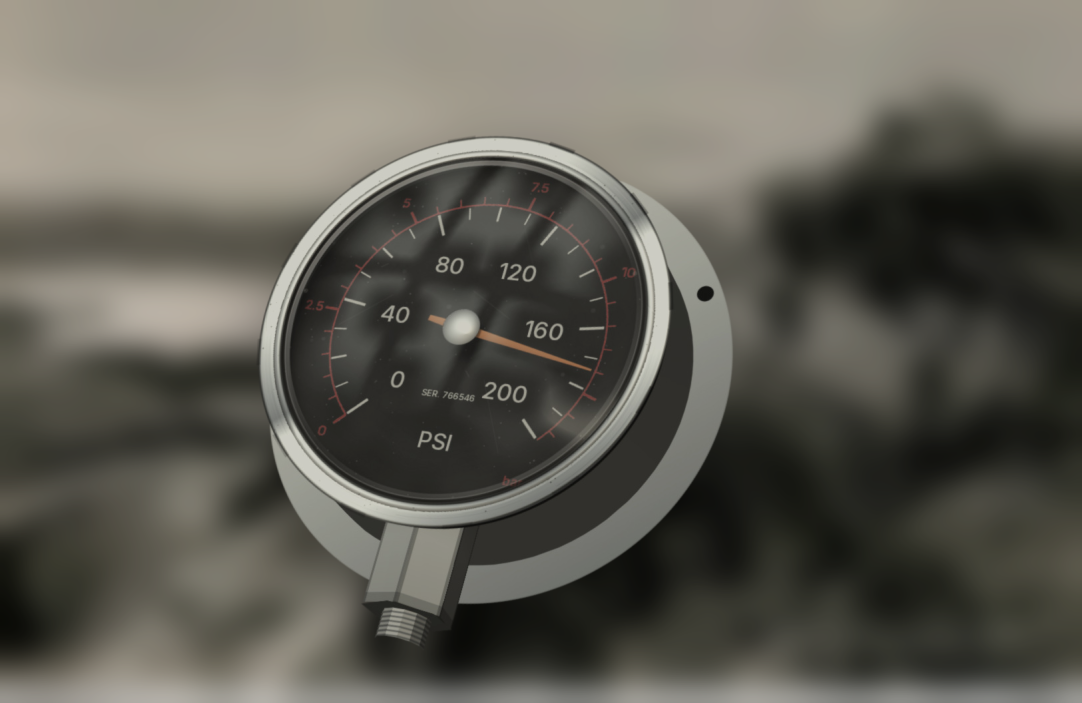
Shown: 175 psi
